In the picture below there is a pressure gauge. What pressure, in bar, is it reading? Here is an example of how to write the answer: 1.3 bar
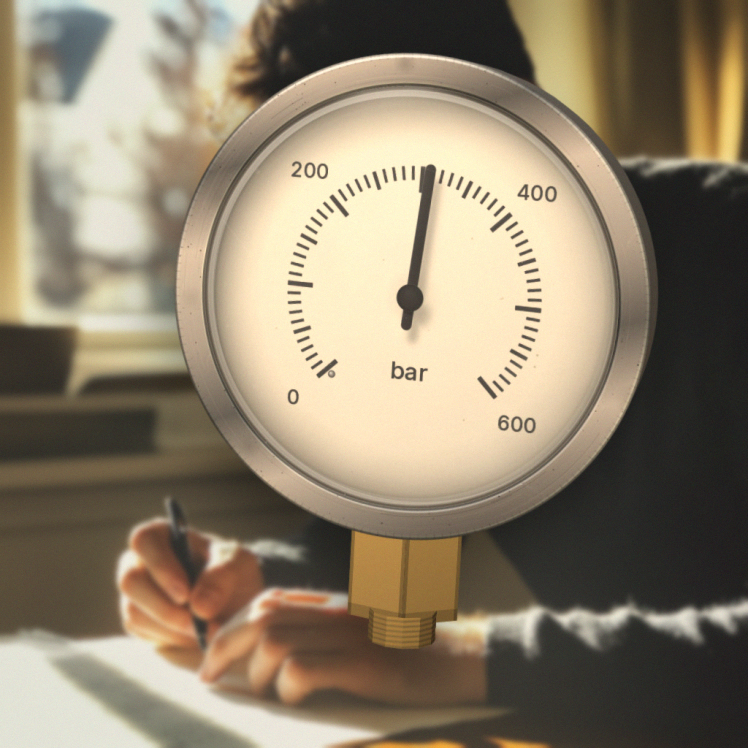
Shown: 310 bar
